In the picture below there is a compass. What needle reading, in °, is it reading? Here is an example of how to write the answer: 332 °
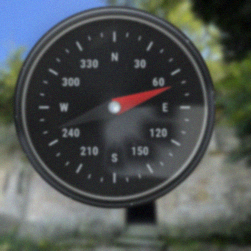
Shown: 70 °
